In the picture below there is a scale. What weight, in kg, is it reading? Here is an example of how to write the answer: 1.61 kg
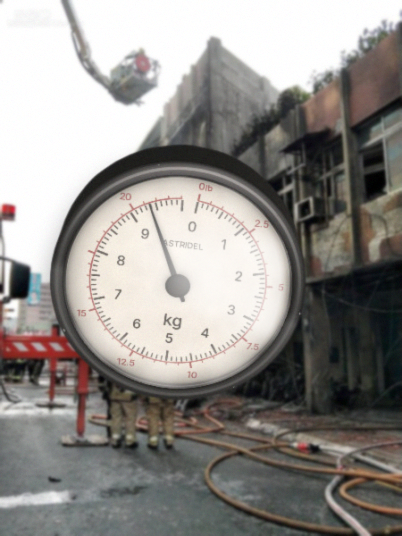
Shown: 9.4 kg
